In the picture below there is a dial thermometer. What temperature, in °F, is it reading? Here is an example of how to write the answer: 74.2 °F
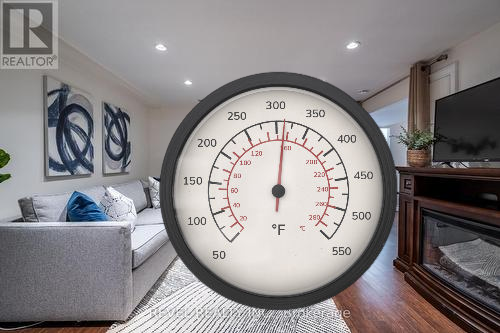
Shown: 312.5 °F
